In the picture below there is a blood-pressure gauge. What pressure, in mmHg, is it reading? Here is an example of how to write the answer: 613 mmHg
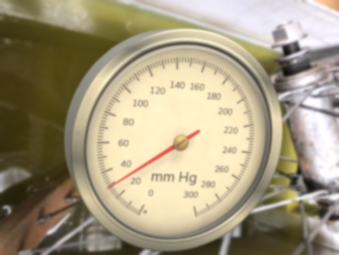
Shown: 30 mmHg
